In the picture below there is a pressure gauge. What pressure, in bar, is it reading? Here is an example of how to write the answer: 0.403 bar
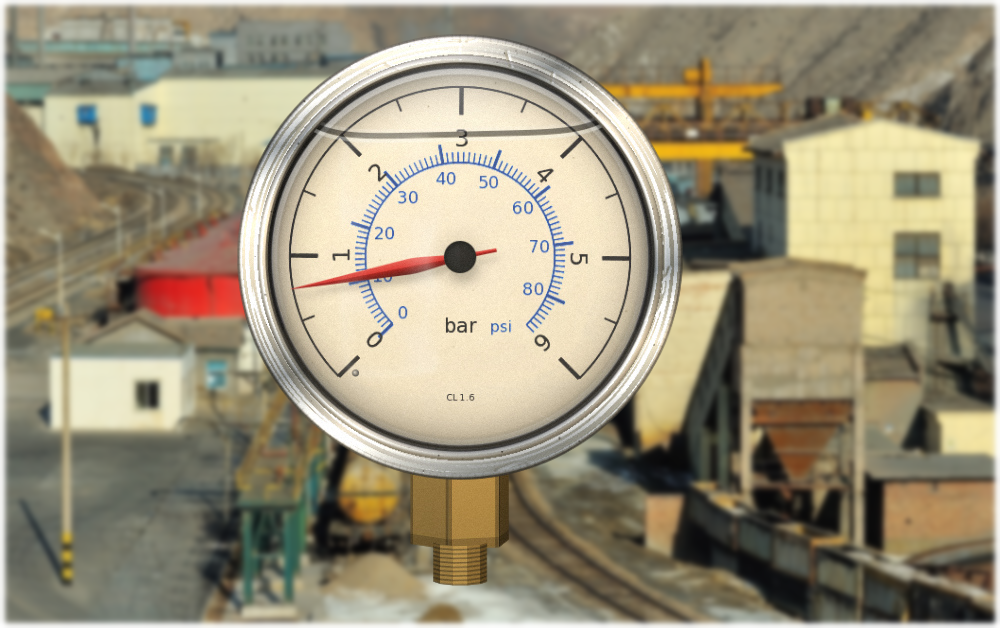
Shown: 0.75 bar
